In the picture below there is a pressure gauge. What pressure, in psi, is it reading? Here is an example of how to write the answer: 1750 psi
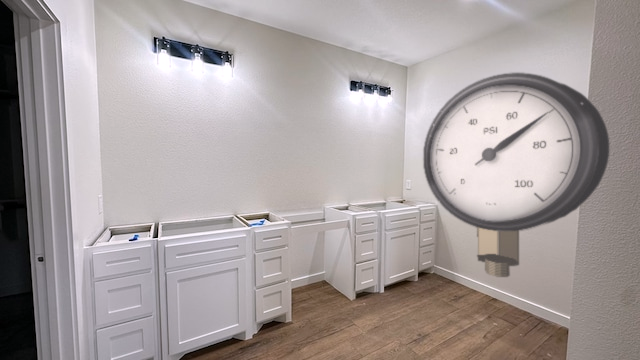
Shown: 70 psi
